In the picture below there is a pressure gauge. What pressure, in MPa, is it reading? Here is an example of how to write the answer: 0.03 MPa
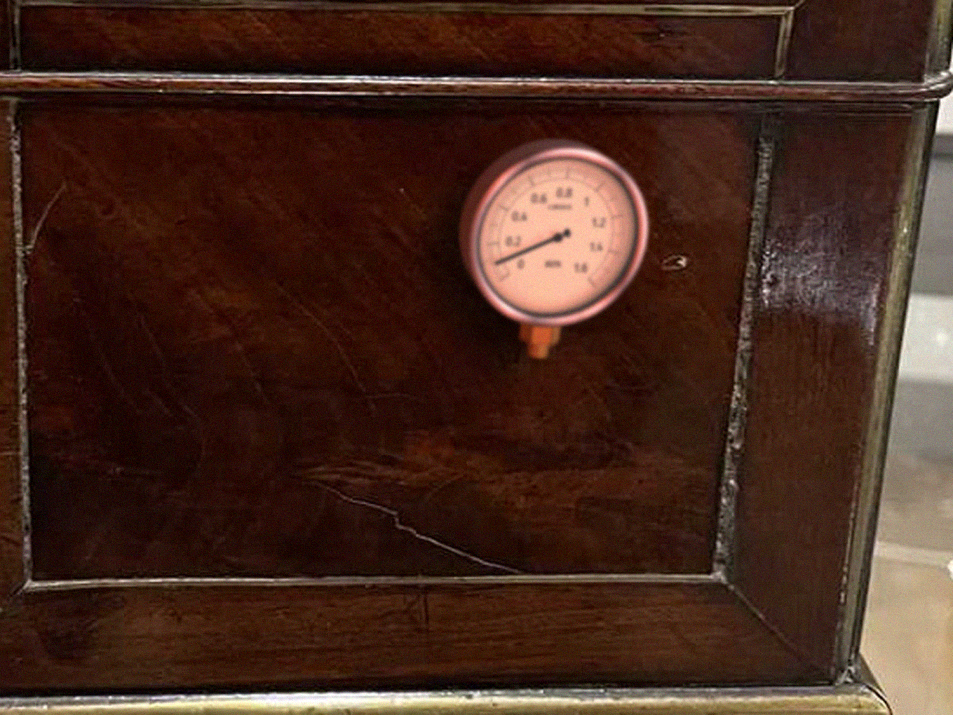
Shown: 0.1 MPa
